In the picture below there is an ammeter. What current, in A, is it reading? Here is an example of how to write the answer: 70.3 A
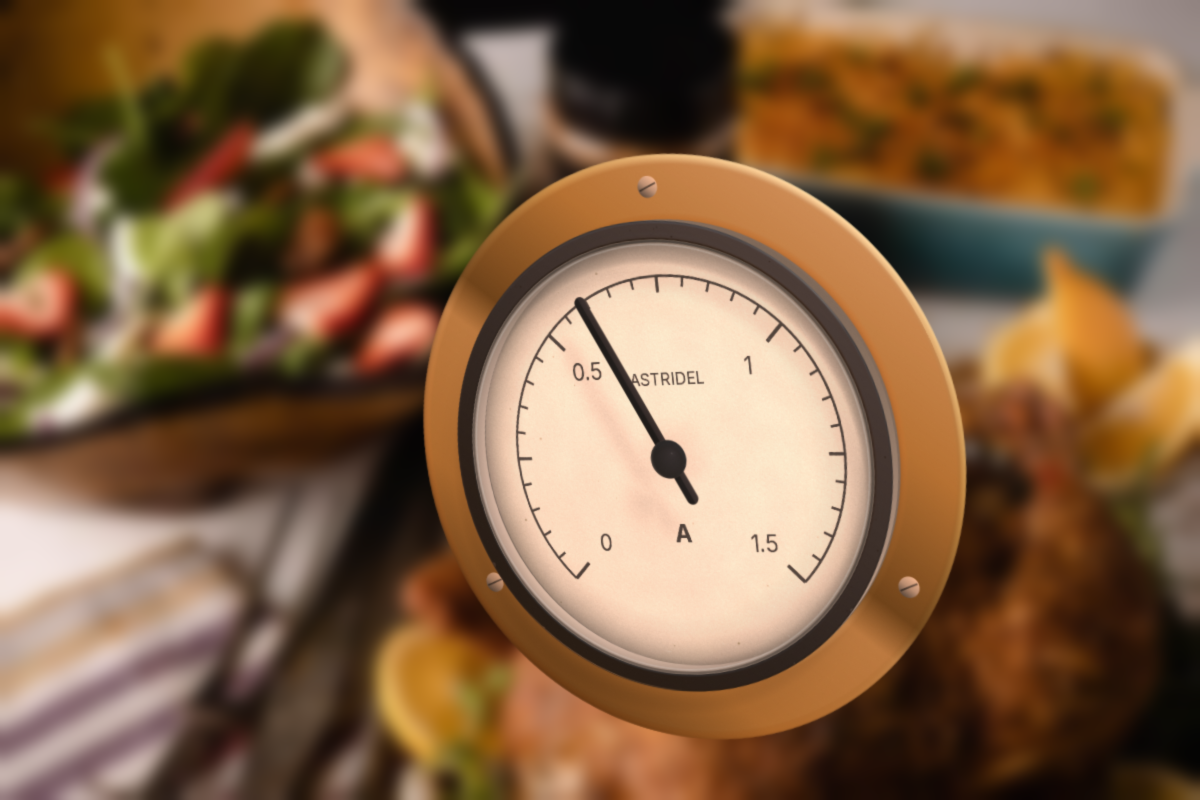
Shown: 0.6 A
